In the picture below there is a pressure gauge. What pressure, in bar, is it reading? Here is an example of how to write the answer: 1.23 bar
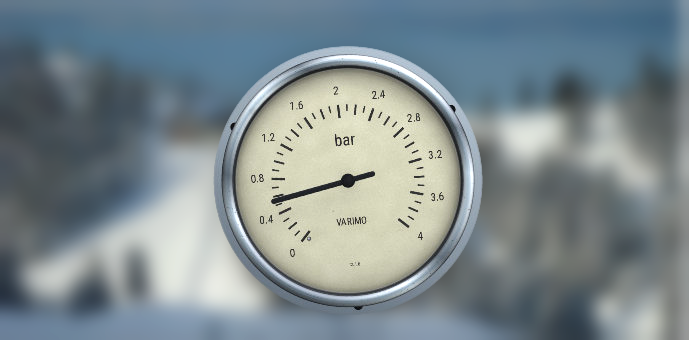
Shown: 0.55 bar
